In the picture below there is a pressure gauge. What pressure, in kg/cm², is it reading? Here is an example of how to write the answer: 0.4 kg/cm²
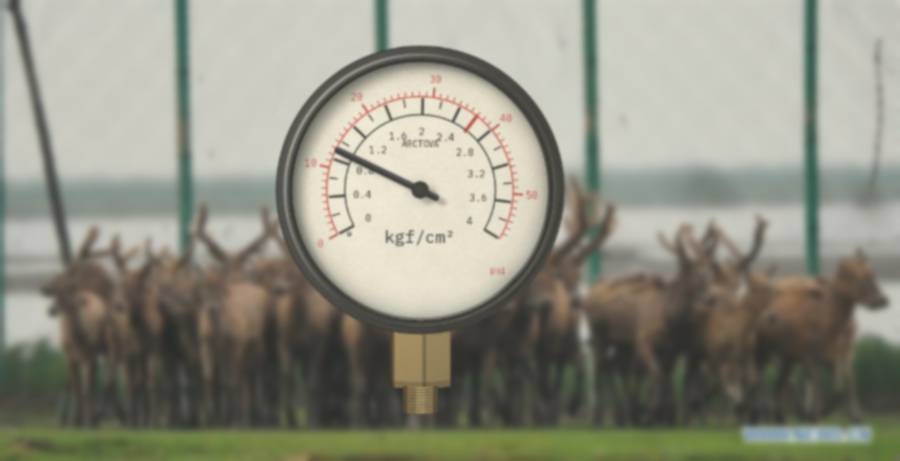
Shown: 0.9 kg/cm²
